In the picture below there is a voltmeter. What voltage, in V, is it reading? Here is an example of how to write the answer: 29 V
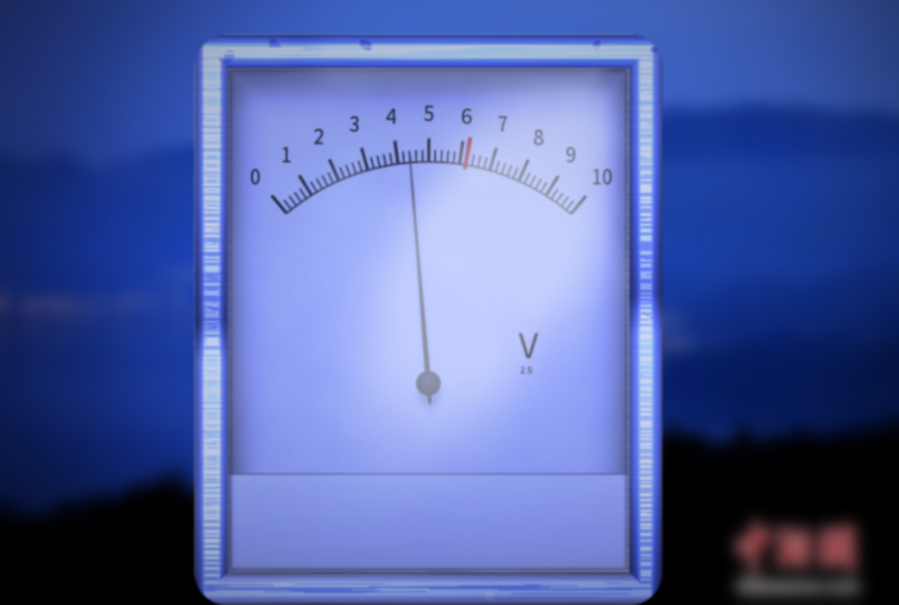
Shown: 4.4 V
